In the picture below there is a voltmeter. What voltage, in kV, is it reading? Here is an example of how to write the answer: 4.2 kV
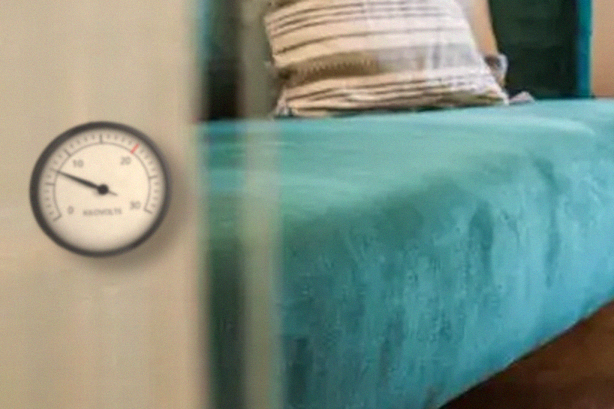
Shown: 7 kV
